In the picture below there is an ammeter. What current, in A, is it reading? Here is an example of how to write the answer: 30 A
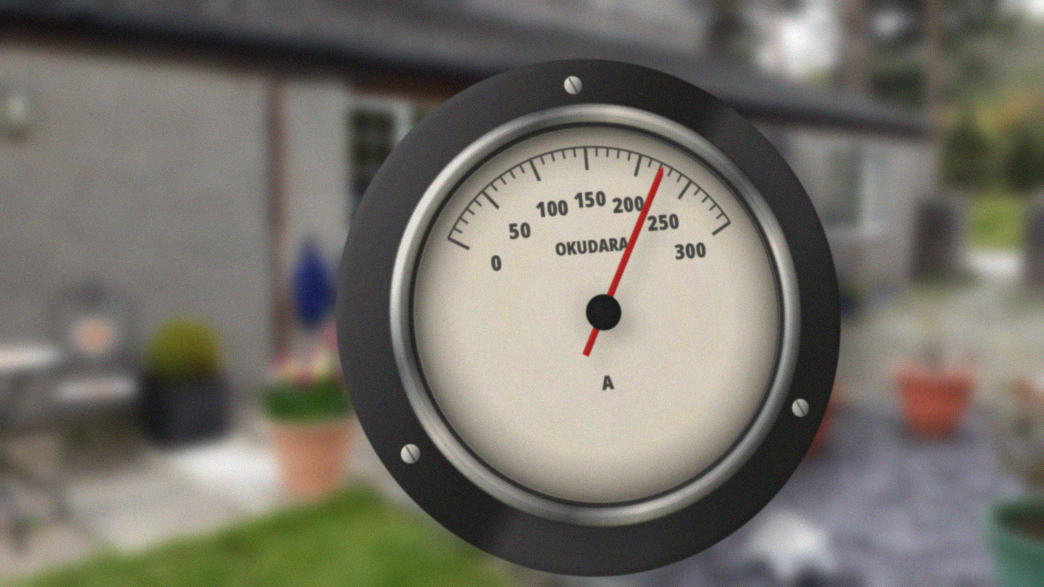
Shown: 220 A
